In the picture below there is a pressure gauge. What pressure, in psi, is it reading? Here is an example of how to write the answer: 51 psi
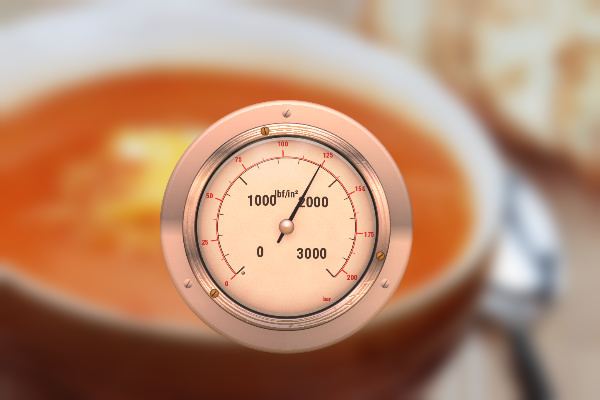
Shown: 1800 psi
